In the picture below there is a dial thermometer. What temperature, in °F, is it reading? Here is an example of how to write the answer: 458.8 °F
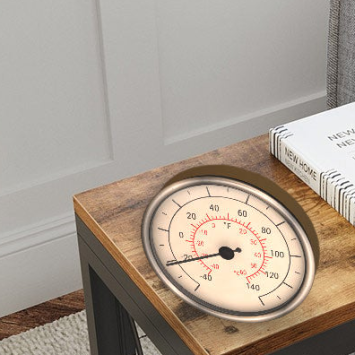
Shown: -20 °F
